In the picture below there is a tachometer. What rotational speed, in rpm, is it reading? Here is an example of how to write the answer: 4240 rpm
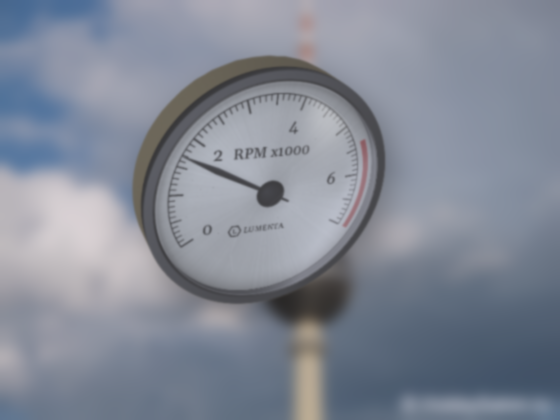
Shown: 1700 rpm
